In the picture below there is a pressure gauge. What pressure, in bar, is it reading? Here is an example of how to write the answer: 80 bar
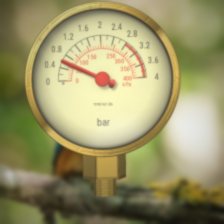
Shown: 0.6 bar
